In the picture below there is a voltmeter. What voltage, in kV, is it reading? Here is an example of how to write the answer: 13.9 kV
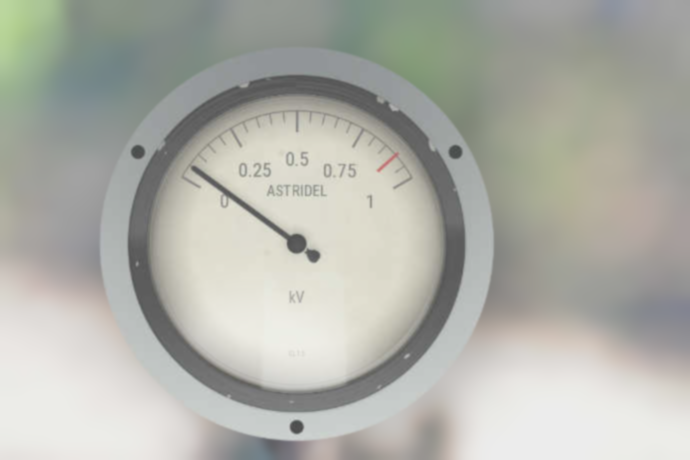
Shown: 0.05 kV
